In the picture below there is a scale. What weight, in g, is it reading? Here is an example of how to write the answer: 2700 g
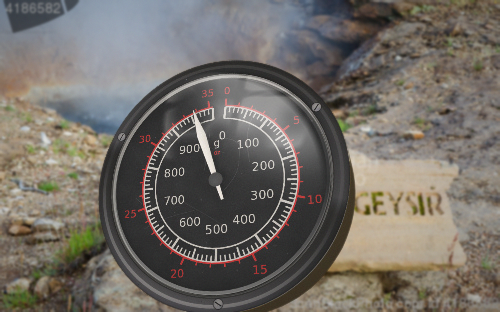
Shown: 960 g
